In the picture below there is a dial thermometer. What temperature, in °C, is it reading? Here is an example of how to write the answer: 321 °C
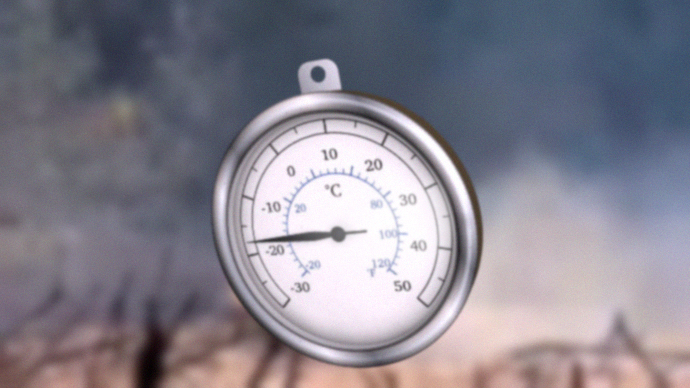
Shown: -17.5 °C
